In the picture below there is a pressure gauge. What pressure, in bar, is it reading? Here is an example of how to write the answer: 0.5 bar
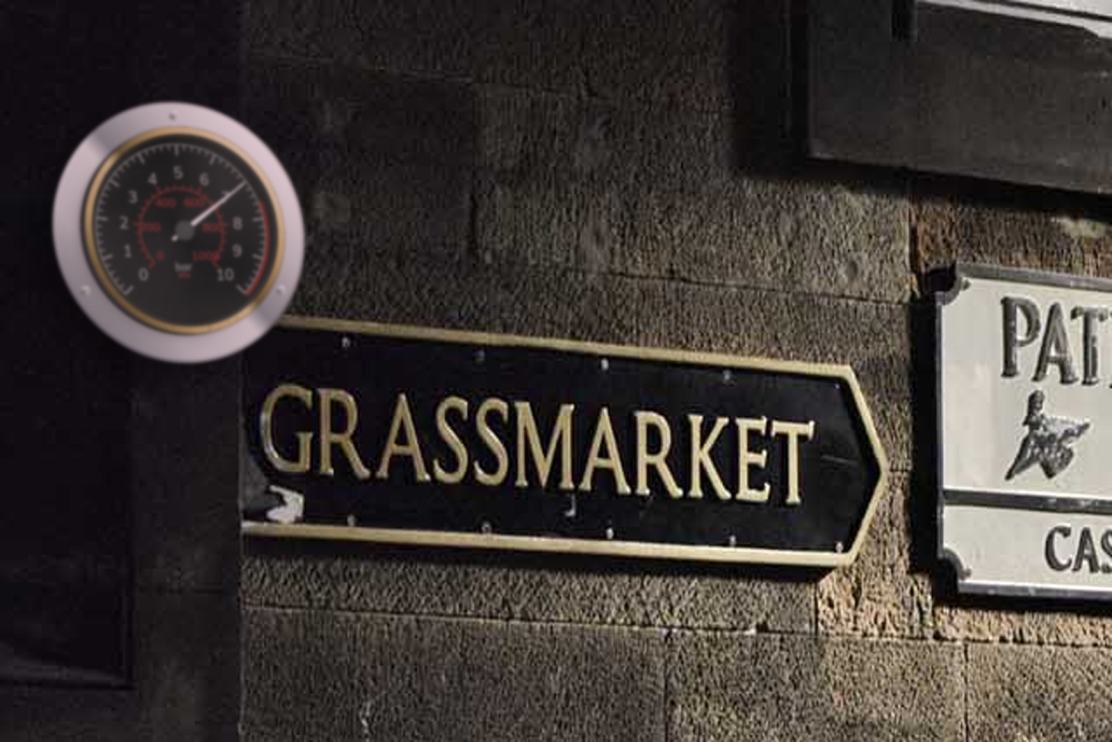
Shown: 7 bar
